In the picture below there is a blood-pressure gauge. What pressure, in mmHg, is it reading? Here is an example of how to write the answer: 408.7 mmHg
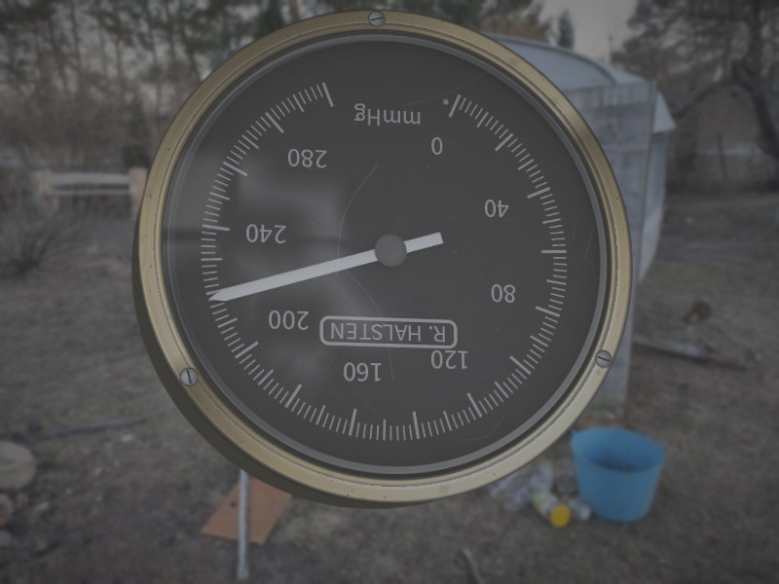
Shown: 218 mmHg
